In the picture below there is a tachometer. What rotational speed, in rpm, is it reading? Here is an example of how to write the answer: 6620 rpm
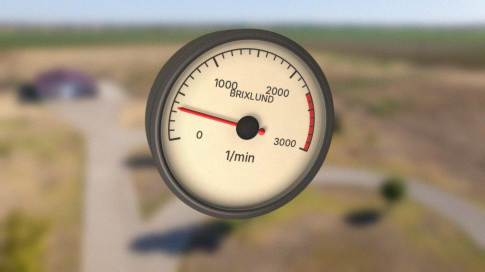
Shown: 350 rpm
